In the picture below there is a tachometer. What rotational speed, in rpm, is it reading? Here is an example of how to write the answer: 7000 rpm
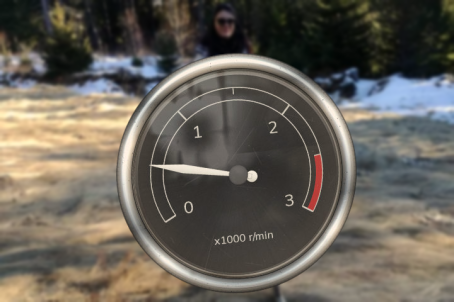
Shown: 500 rpm
